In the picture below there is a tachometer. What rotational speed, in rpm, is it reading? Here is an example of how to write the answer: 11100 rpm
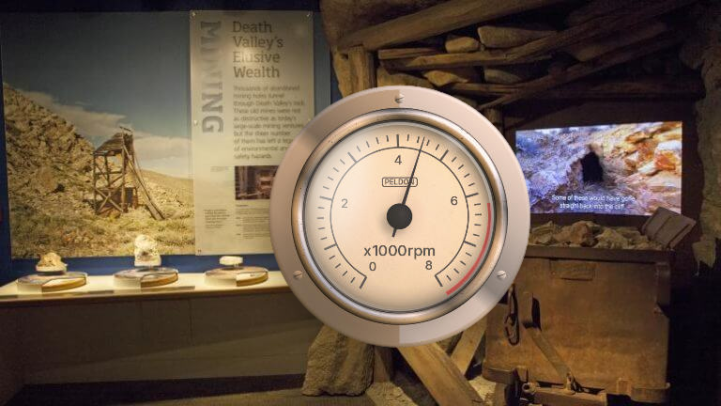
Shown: 4500 rpm
